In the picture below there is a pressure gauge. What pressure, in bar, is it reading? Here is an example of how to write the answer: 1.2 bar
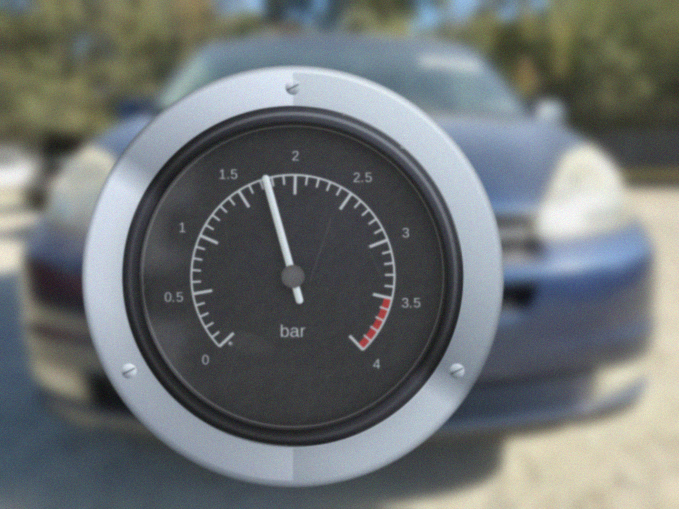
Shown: 1.75 bar
